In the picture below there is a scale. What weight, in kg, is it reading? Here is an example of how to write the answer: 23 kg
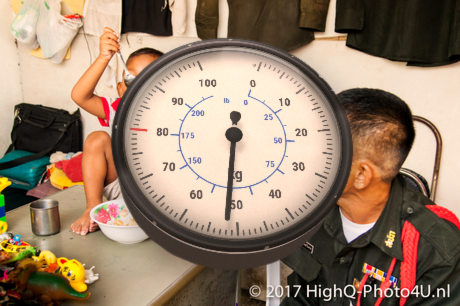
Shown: 52 kg
